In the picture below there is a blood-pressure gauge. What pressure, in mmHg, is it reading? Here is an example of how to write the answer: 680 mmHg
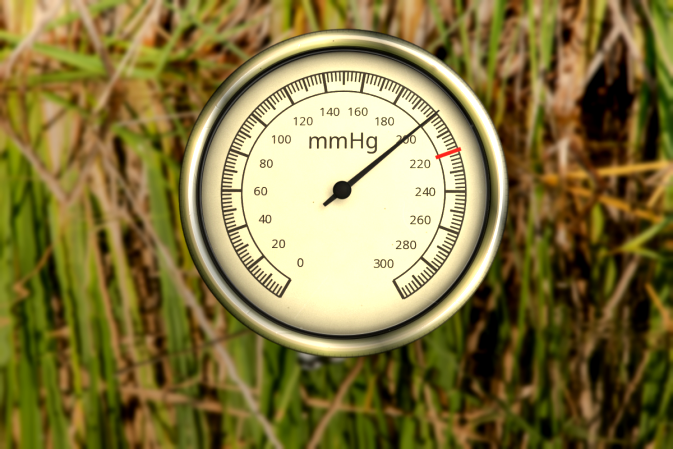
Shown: 200 mmHg
